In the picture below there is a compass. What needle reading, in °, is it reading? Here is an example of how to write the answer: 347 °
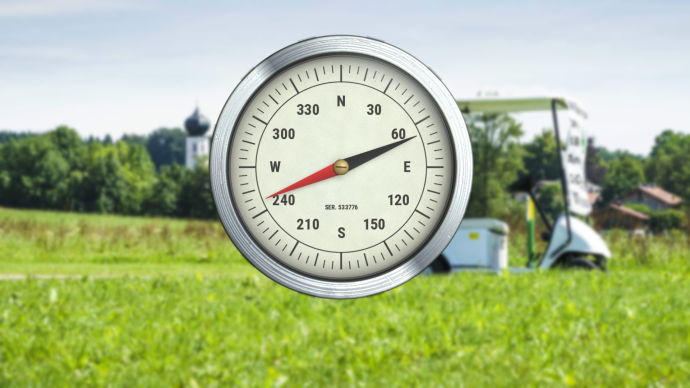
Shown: 247.5 °
